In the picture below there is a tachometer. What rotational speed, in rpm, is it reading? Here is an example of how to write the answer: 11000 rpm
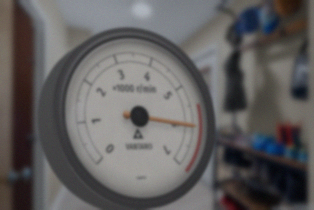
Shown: 6000 rpm
